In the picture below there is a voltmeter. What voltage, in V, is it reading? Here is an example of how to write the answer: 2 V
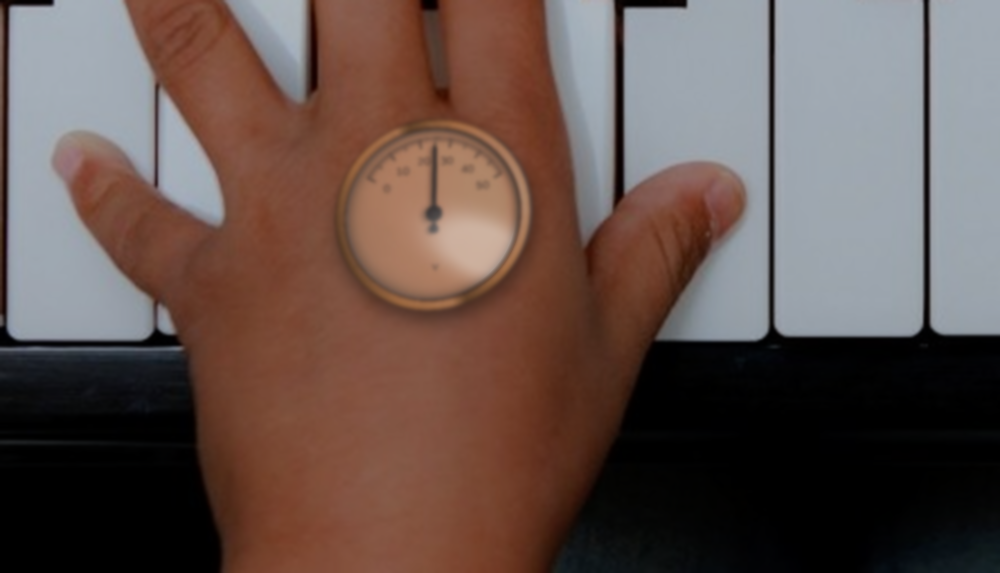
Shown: 25 V
